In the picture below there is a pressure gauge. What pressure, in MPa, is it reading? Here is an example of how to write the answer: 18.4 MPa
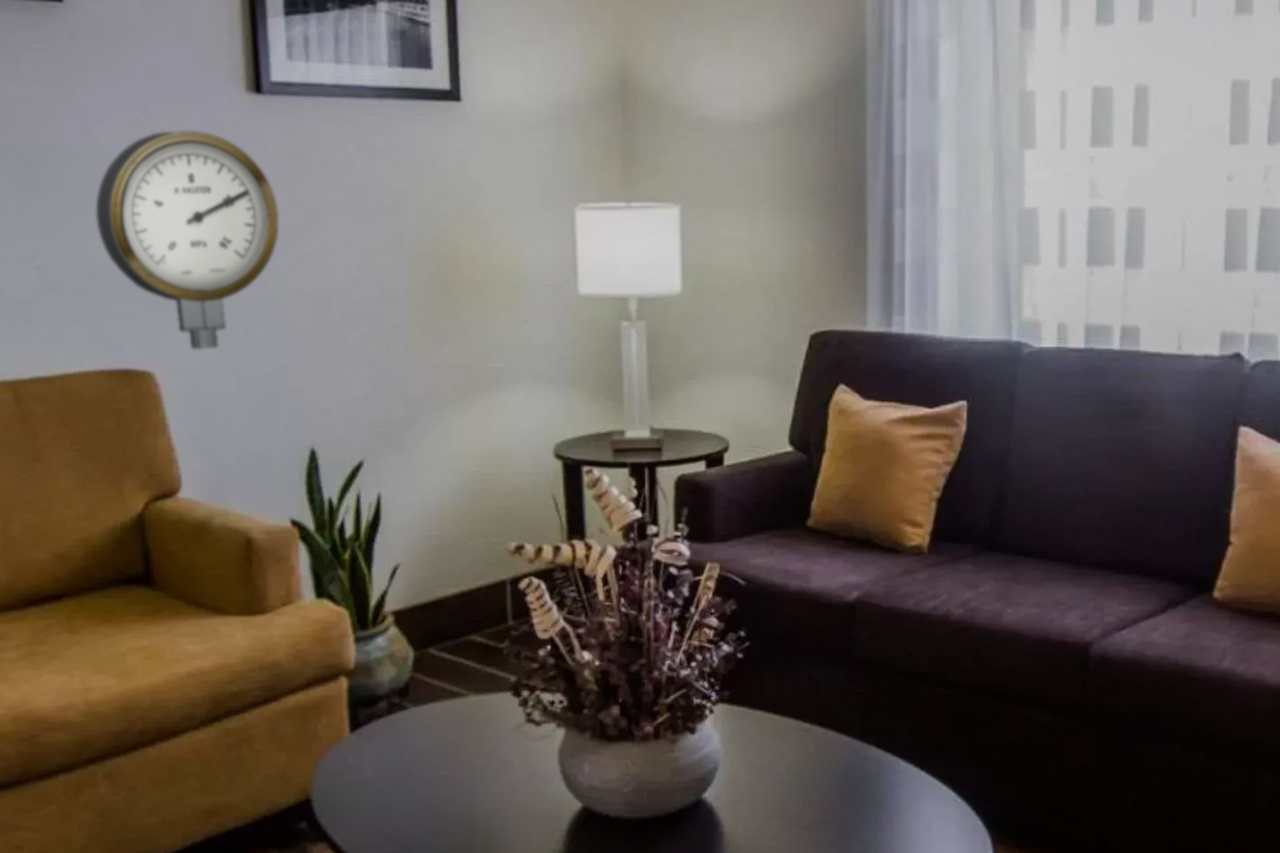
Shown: 12 MPa
